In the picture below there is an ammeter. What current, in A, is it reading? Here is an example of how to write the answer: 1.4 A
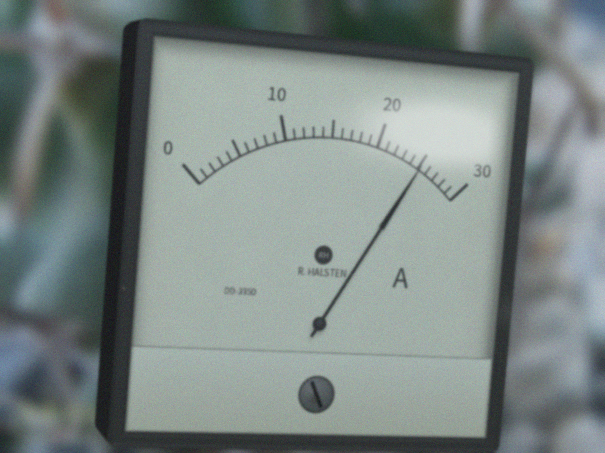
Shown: 25 A
